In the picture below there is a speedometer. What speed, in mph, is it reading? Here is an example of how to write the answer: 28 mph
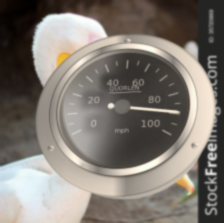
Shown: 90 mph
